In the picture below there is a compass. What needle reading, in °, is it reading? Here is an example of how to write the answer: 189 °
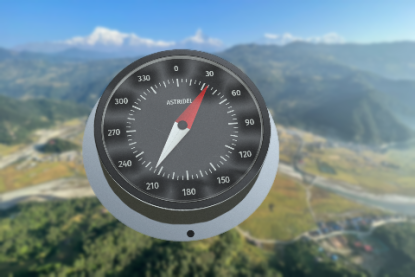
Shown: 35 °
